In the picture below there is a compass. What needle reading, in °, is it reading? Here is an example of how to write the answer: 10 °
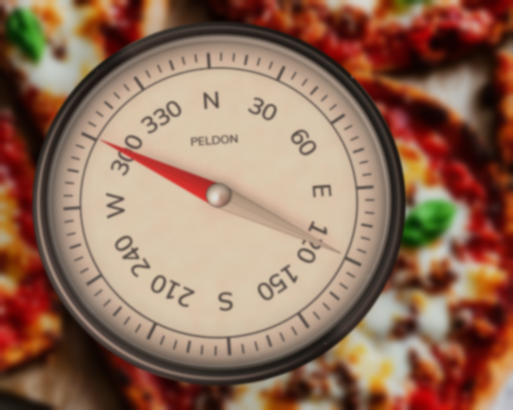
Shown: 300 °
